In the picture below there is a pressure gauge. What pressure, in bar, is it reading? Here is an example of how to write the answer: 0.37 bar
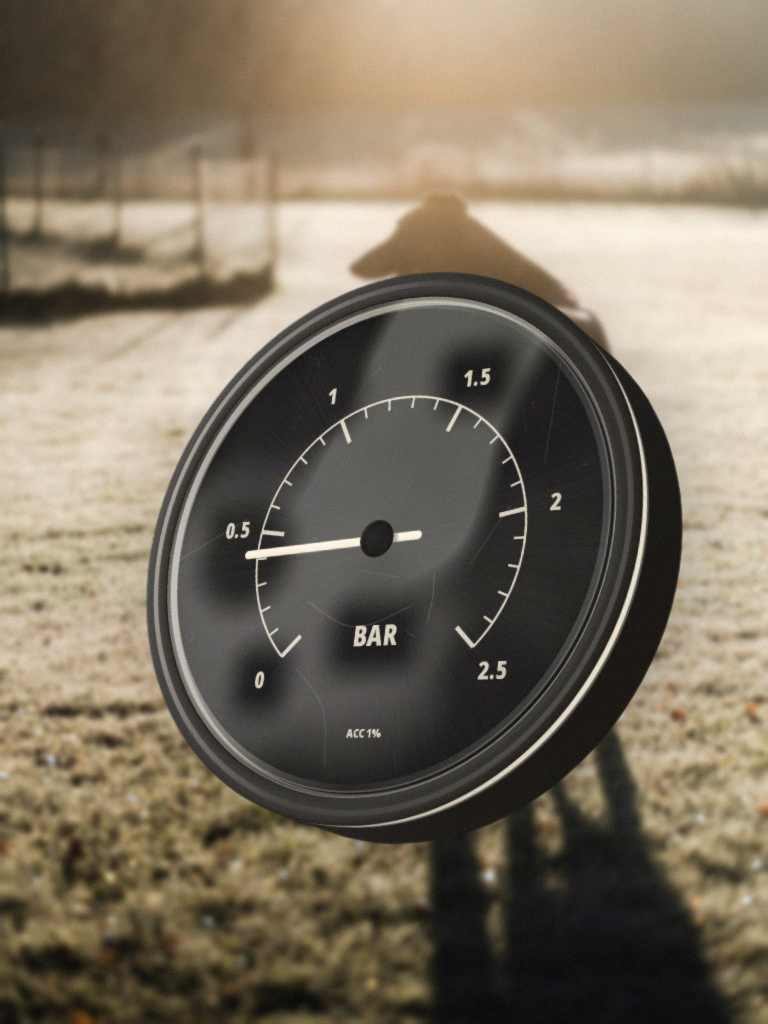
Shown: 0.4 bar
